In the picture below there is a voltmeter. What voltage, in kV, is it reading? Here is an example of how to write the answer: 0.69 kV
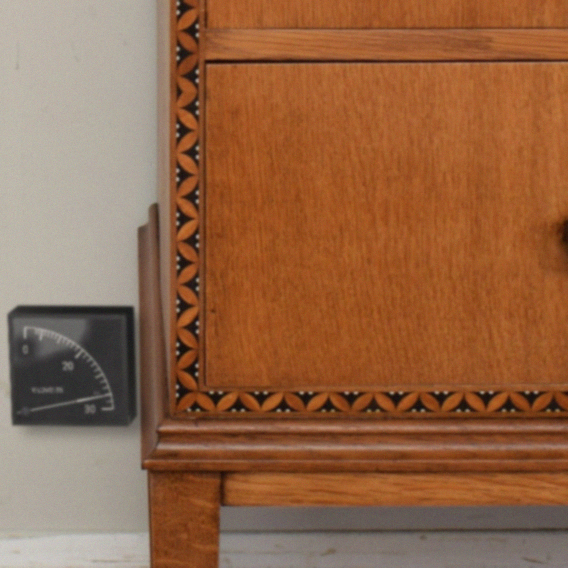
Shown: 28 kV
